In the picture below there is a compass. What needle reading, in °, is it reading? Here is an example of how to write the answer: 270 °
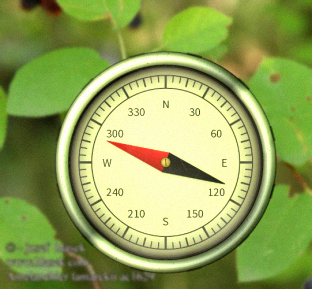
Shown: 290 °
